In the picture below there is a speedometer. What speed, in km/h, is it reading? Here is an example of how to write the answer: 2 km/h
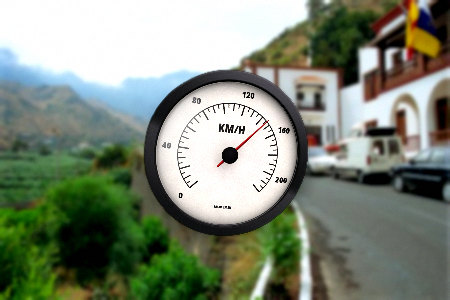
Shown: 145 km/h
